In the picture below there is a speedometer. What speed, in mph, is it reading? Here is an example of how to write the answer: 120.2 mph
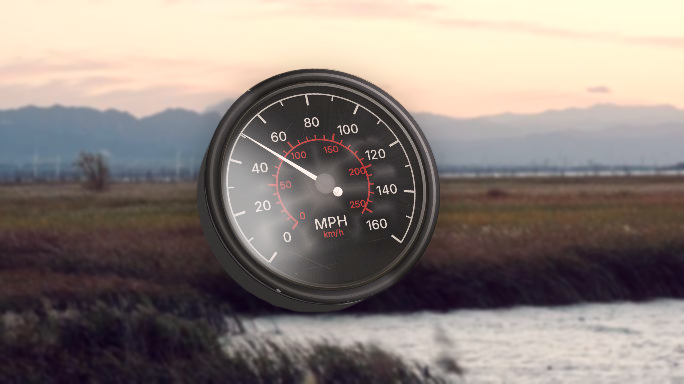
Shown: 50 mph
